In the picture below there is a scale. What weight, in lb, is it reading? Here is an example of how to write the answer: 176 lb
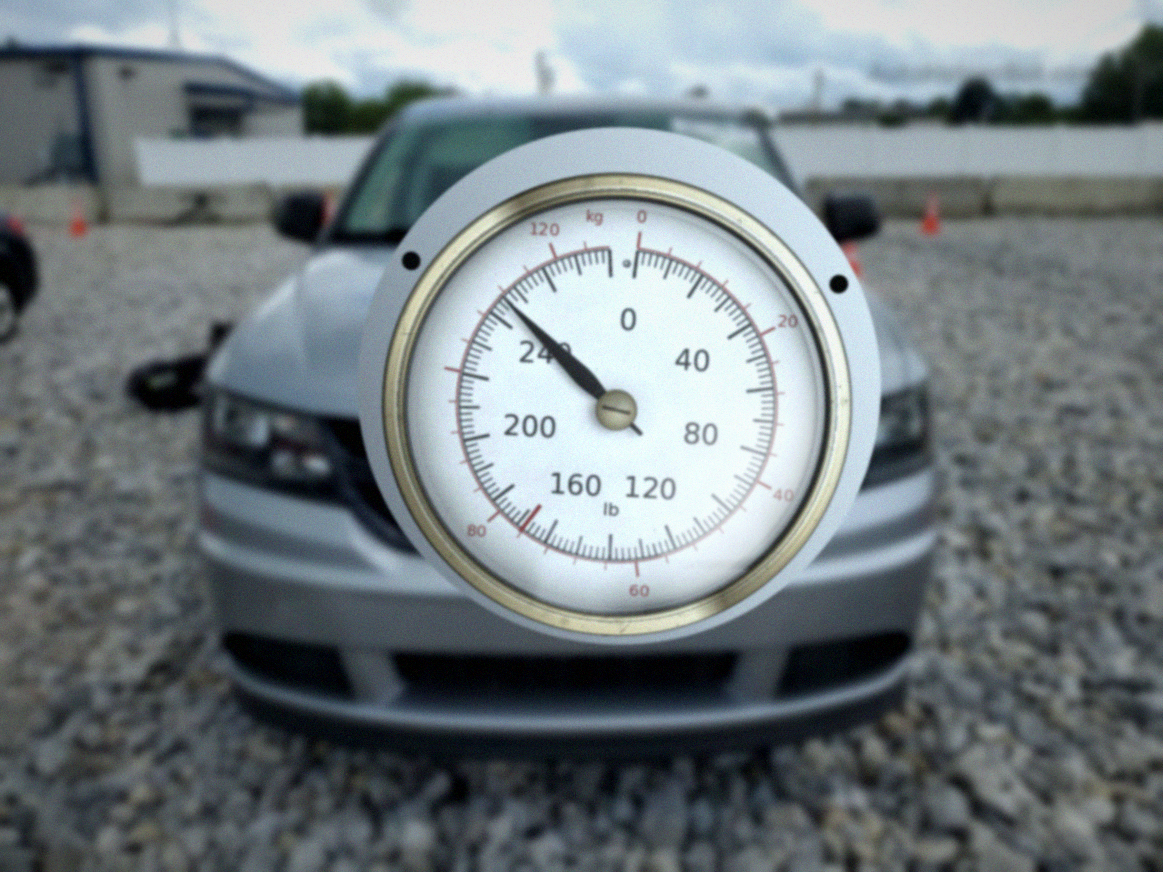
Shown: 246 lb
